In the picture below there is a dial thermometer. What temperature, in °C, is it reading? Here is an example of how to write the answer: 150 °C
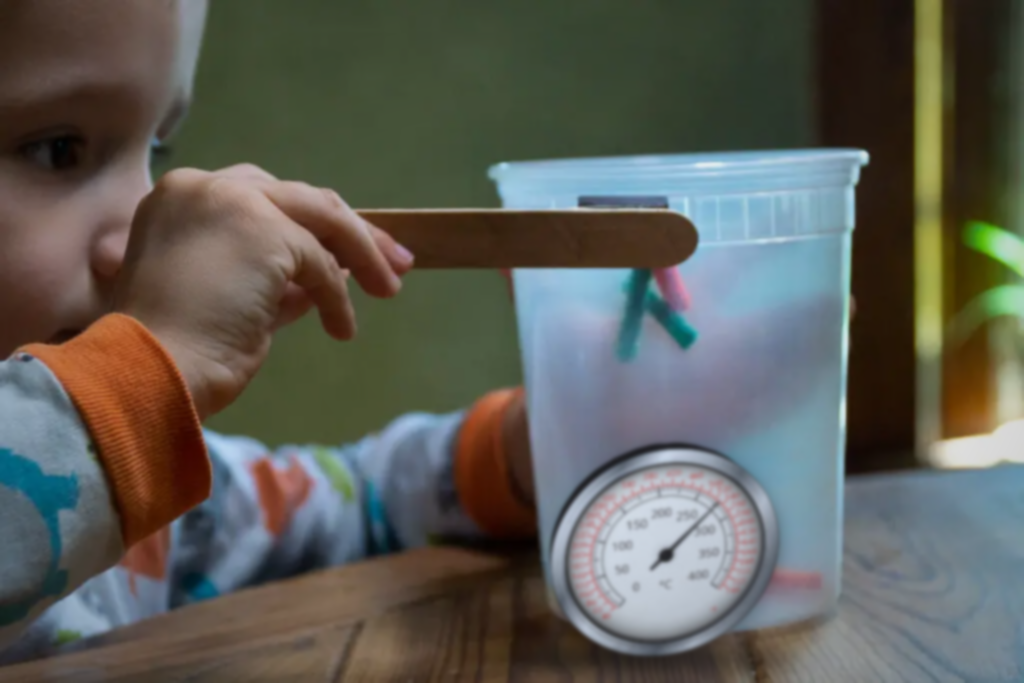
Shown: 275 °C
